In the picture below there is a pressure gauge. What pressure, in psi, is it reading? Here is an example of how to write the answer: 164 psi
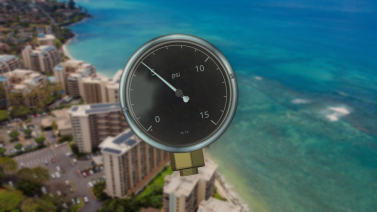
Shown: 5 psi
